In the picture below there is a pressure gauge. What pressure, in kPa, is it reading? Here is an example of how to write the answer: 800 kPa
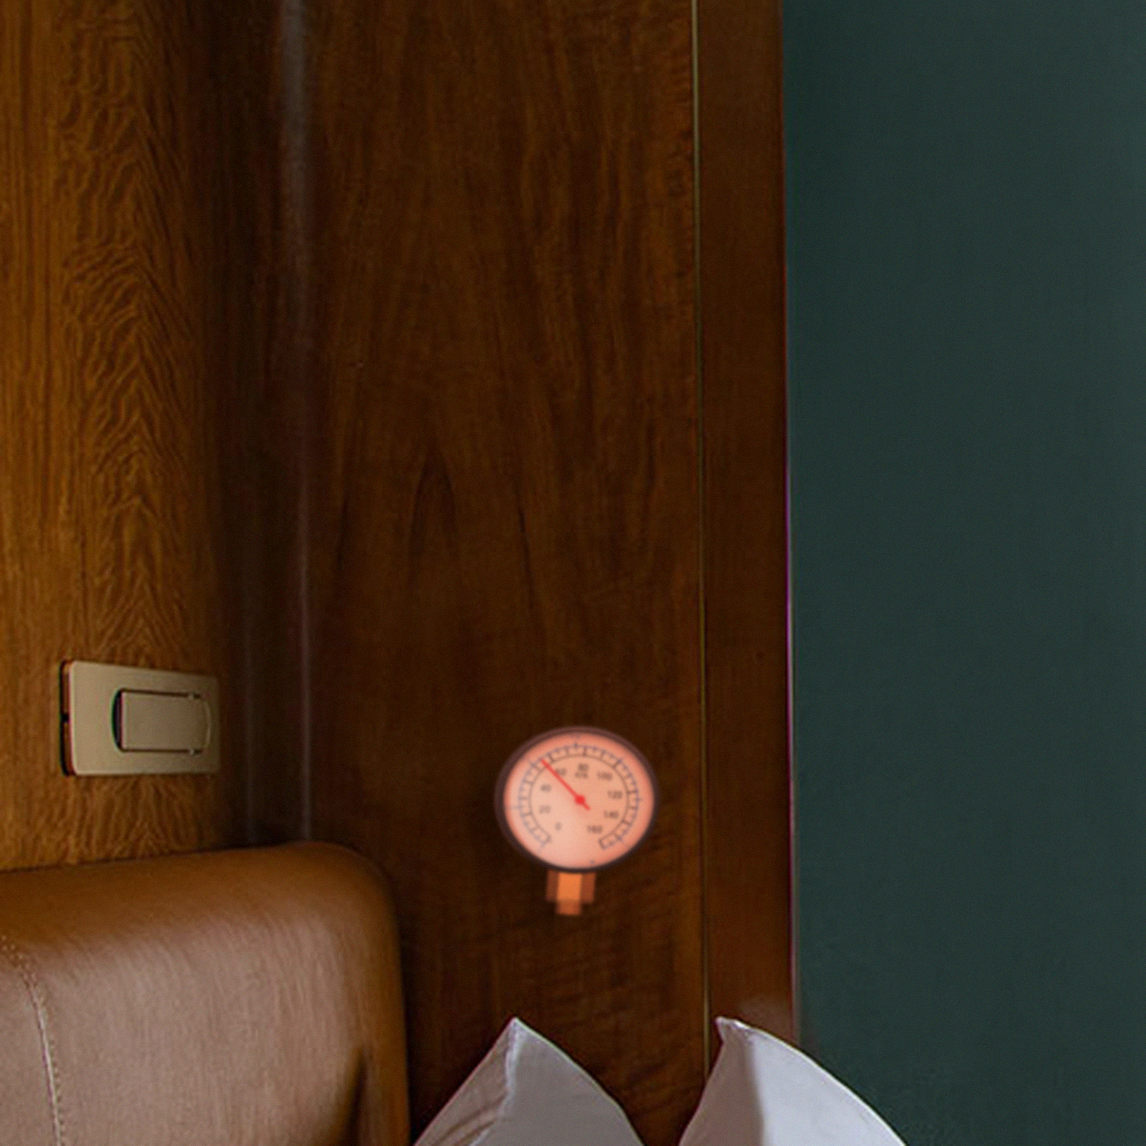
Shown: 55 kPa
